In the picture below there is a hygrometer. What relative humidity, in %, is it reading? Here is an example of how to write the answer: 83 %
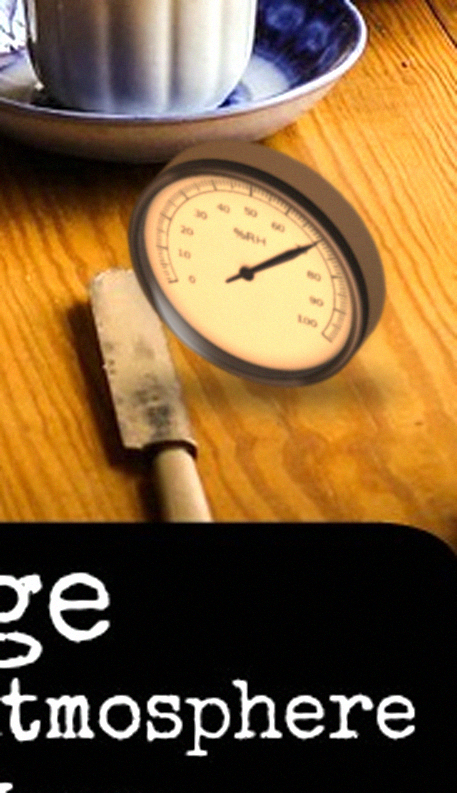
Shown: 70 %
